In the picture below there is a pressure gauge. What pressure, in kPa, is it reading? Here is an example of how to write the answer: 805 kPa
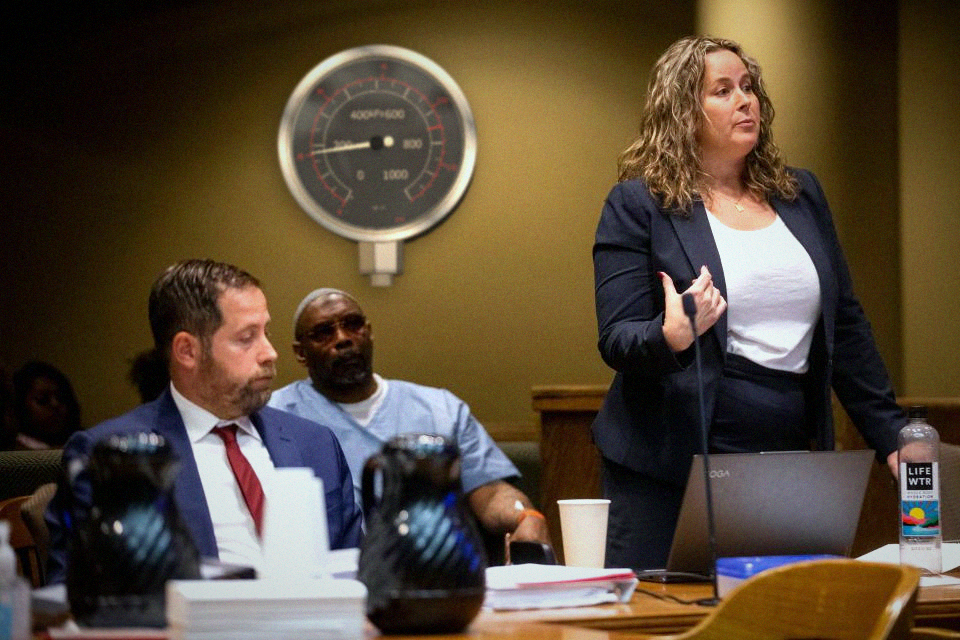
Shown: 175 kPa
